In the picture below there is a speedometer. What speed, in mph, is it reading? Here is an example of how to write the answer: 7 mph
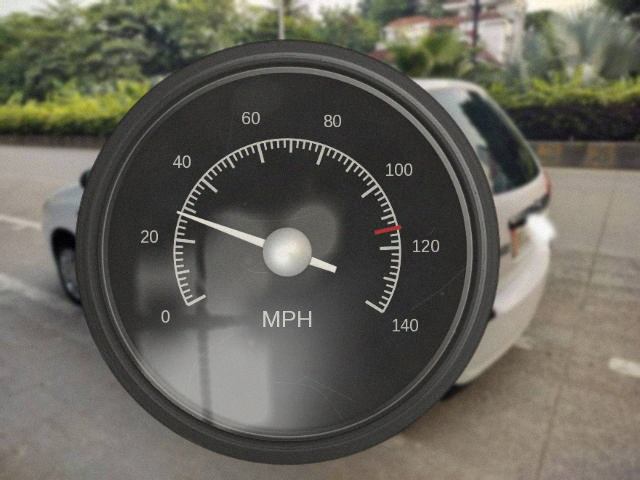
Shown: 28 mph
